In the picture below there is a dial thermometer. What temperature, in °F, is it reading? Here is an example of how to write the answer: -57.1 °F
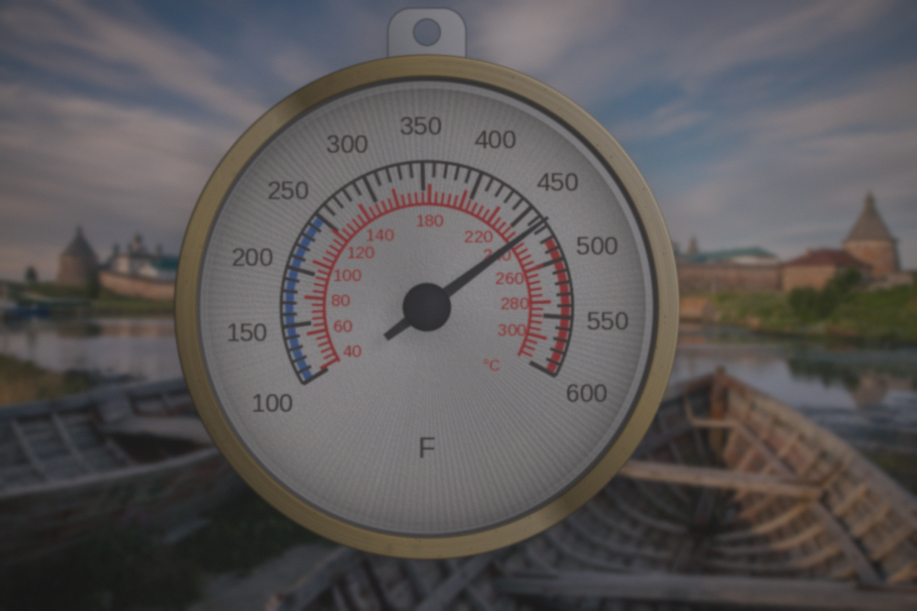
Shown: 465 °F
